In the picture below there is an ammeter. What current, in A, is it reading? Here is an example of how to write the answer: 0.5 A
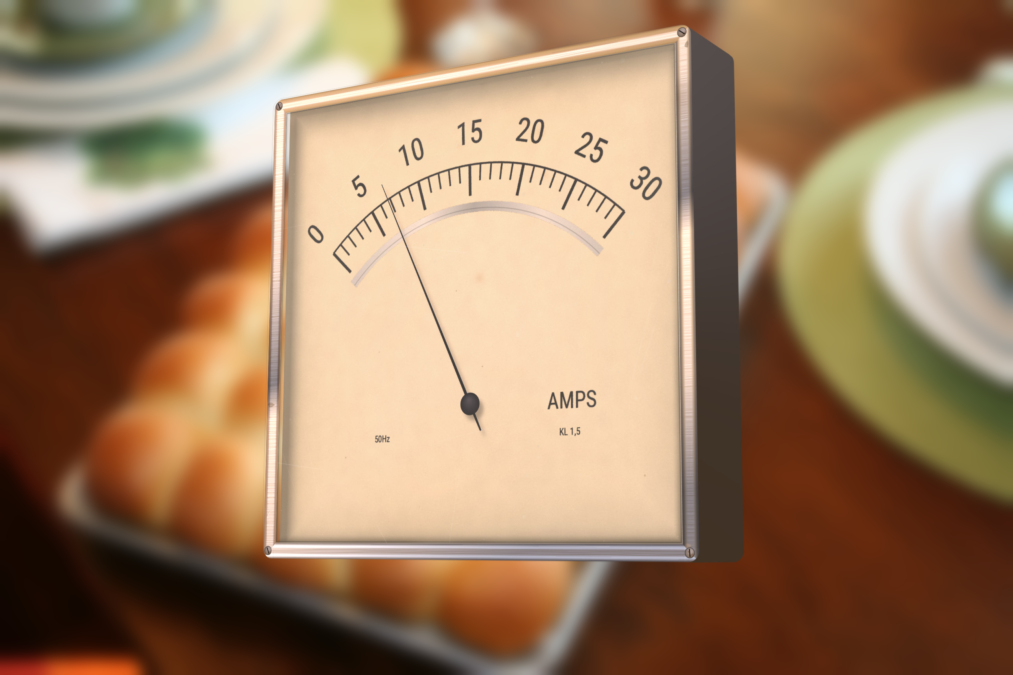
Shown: 7 A
